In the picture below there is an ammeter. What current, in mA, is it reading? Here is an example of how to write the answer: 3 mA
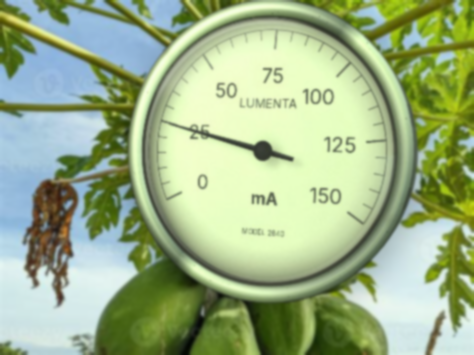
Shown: 25 mA
